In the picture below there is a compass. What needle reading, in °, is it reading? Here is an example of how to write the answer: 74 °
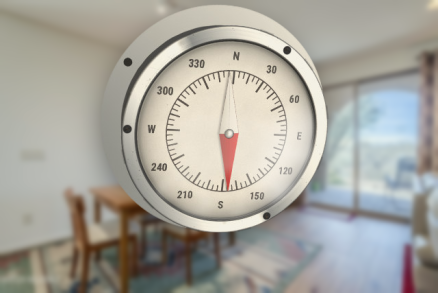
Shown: 175 °
